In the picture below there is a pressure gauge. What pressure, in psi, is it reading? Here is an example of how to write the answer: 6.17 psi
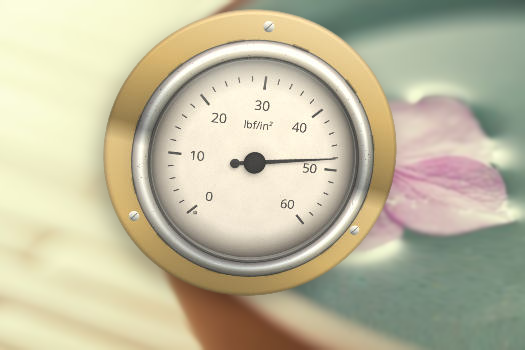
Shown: 48 psi
